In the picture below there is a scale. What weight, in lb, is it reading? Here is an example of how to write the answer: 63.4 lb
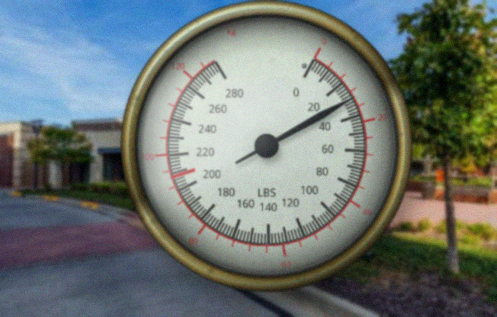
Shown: 30 lb
